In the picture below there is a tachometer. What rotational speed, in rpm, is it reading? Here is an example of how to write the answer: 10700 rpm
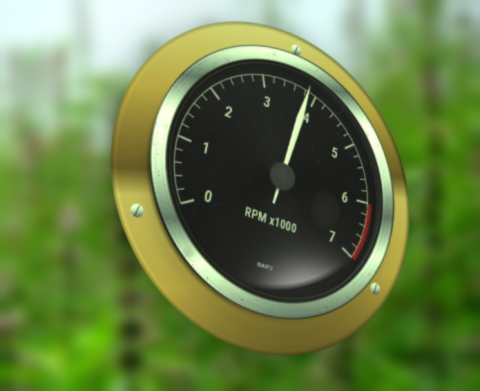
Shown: 3800 rpm
